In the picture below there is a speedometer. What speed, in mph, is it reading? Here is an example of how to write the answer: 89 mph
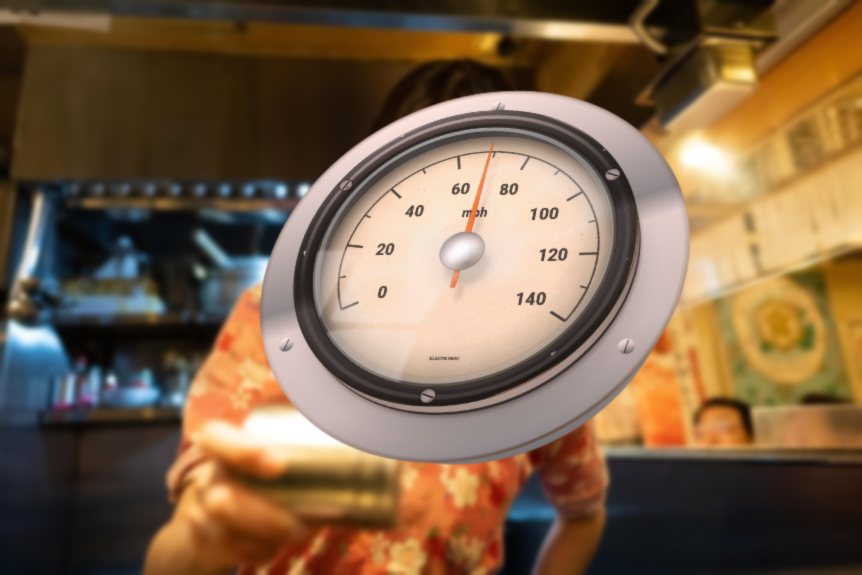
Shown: 70 mph
